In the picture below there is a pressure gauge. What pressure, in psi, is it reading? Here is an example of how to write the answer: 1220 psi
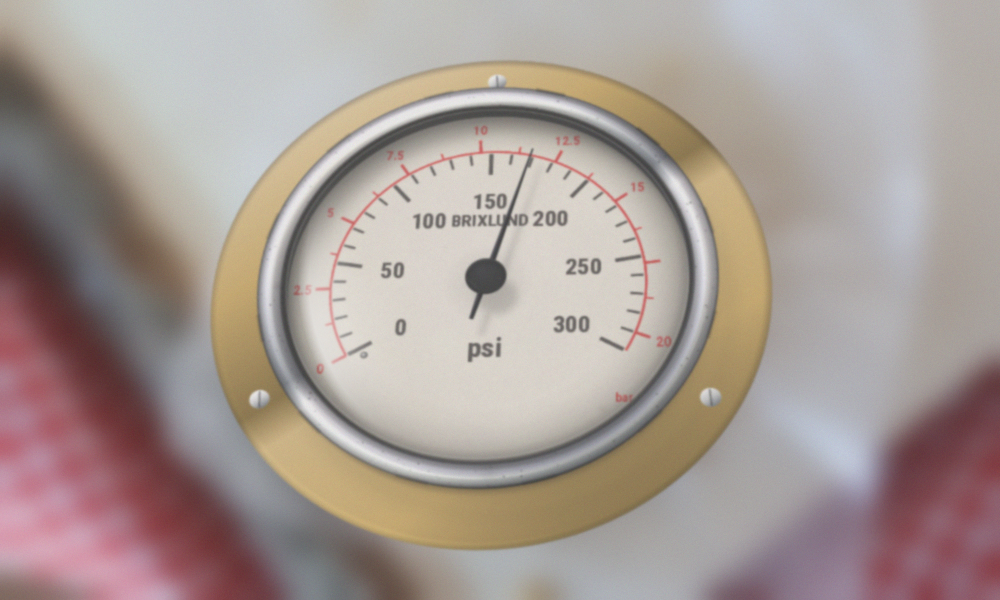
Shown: 170 psi
